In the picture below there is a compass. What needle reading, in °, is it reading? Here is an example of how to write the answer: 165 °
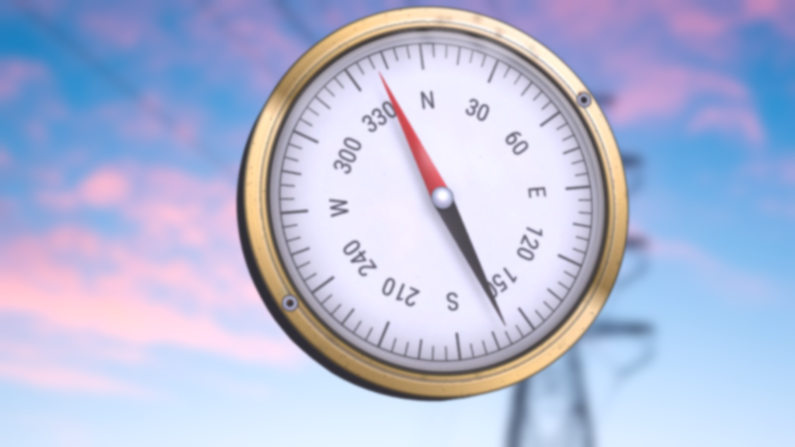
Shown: 340 °
